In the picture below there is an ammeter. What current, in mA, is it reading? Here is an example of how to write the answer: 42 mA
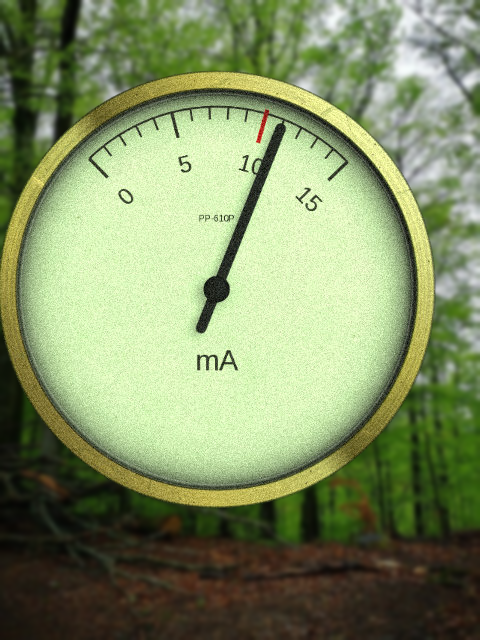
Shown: 11 mA
